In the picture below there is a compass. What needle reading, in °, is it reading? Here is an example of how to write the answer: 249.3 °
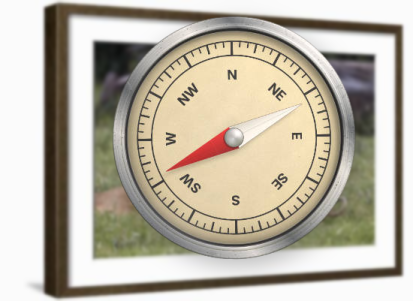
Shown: 245 °
